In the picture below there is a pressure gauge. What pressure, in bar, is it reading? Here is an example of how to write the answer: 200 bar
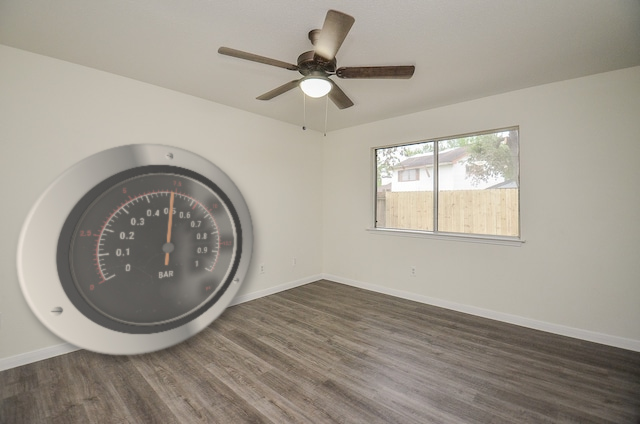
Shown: 0.5 bar
